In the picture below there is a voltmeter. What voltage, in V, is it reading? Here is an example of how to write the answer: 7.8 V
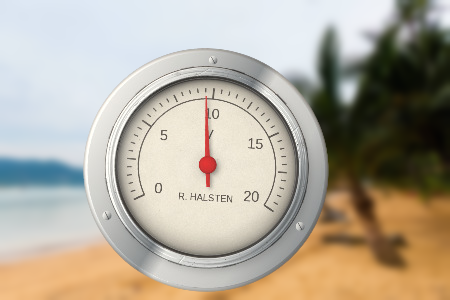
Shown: 9.5 V
